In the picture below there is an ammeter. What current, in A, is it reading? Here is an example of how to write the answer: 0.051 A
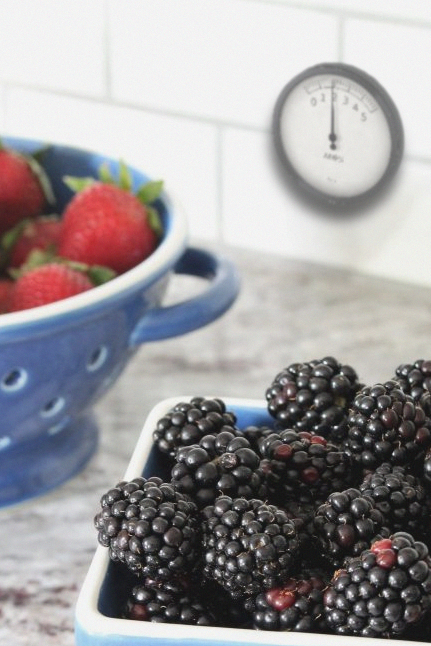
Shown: 2 A
